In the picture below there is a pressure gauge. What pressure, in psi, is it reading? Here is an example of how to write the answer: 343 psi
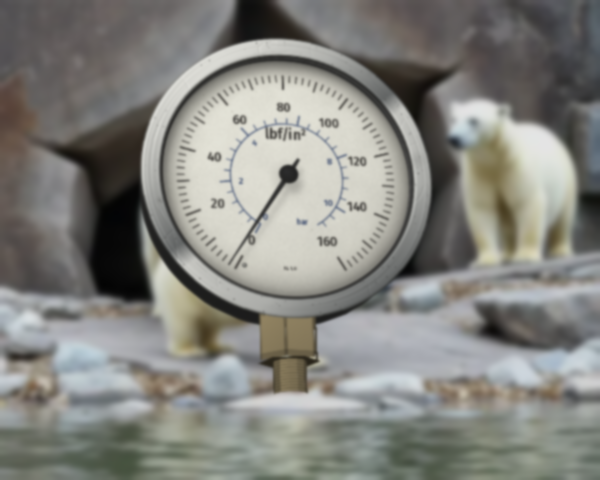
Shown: 2 psi
